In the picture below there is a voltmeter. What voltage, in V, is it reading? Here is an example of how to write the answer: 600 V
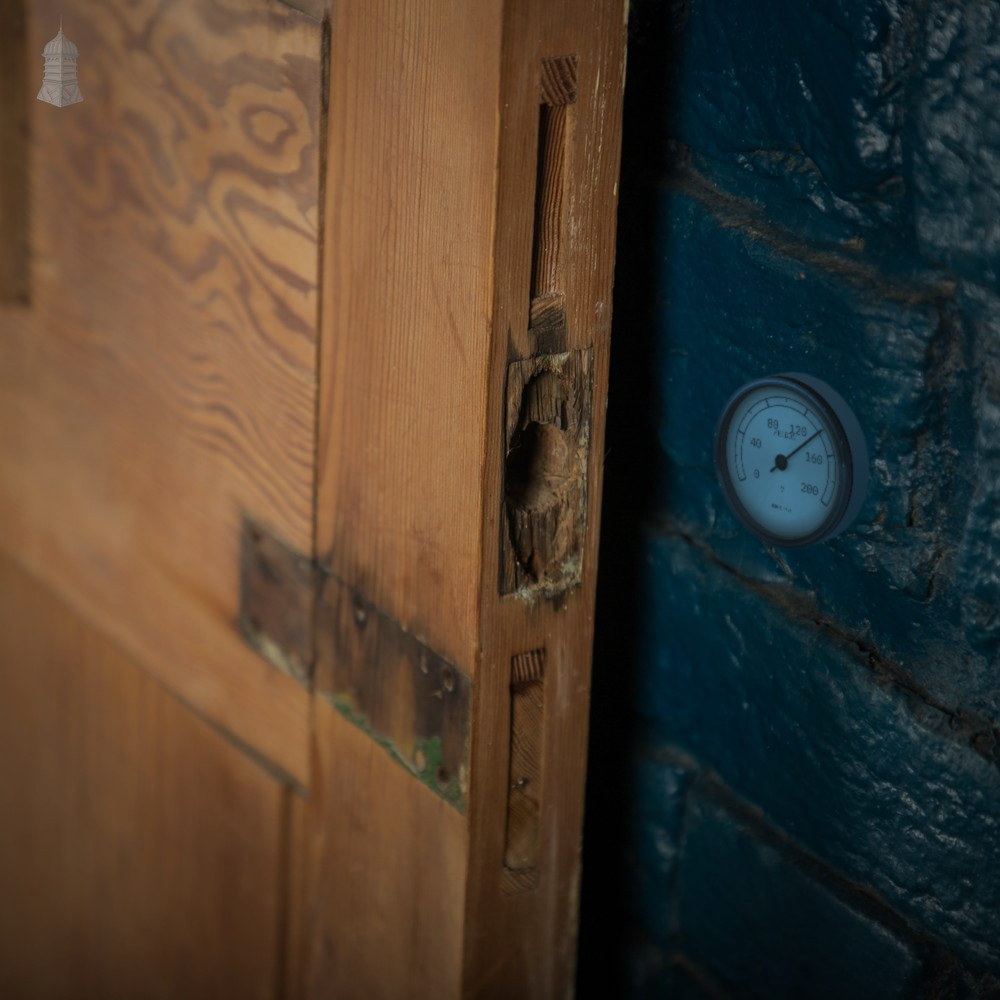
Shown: 140 V
